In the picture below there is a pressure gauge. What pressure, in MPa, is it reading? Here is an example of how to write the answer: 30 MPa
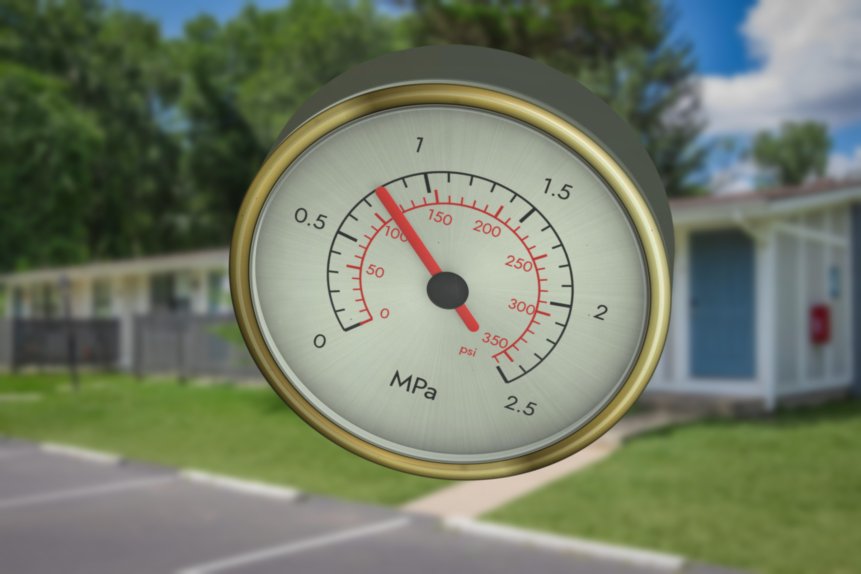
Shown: 0.8 MPa
